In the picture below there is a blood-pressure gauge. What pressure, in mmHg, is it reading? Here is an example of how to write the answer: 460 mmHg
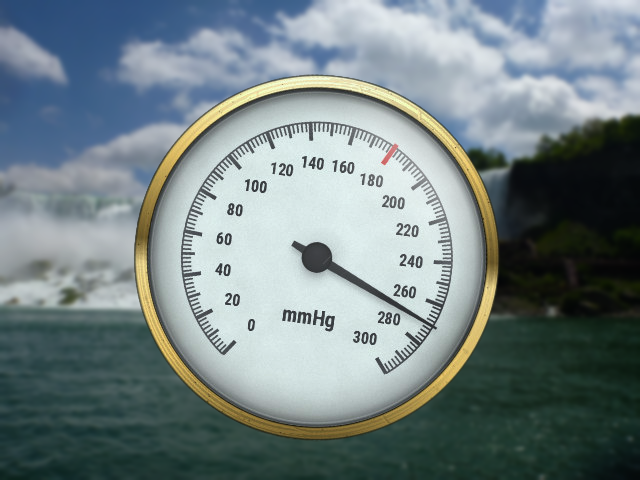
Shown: 270 mmHg
